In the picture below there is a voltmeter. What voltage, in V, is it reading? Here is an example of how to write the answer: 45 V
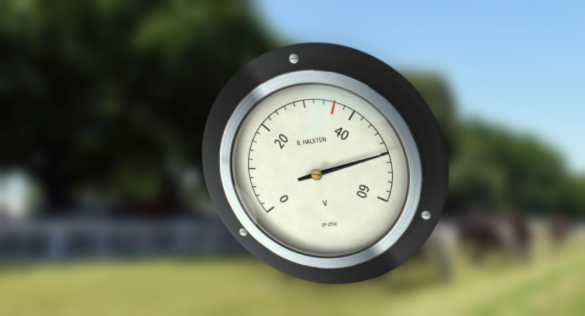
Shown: 50 V
